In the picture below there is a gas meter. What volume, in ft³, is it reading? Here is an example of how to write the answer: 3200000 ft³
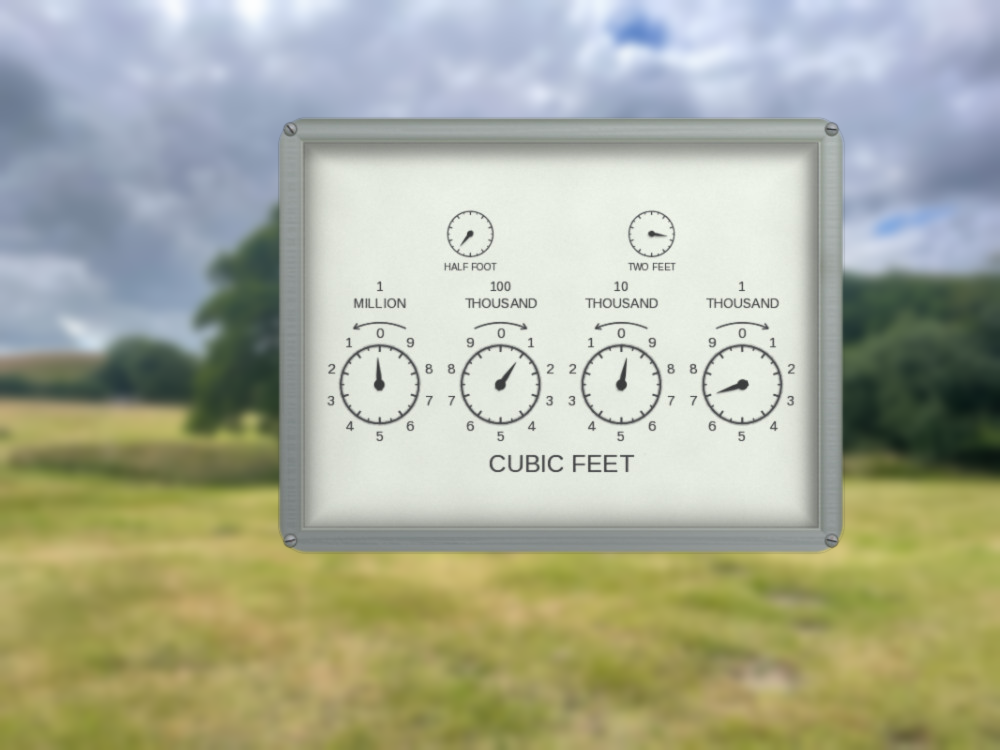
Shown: 9700 ft³
